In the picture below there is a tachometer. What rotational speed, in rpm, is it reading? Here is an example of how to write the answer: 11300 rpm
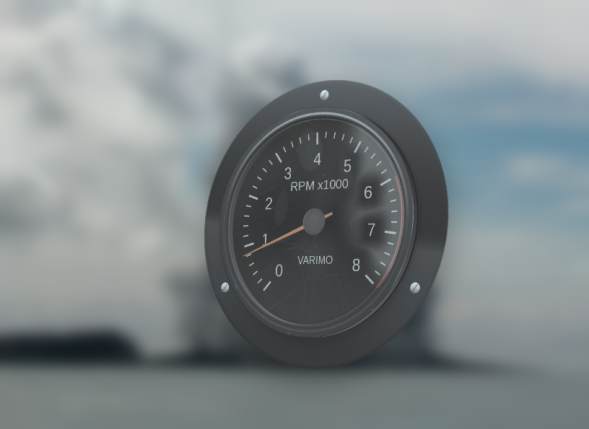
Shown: 800 rpm
